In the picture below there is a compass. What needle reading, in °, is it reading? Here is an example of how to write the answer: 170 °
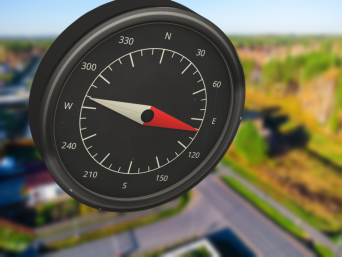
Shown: 100 °
